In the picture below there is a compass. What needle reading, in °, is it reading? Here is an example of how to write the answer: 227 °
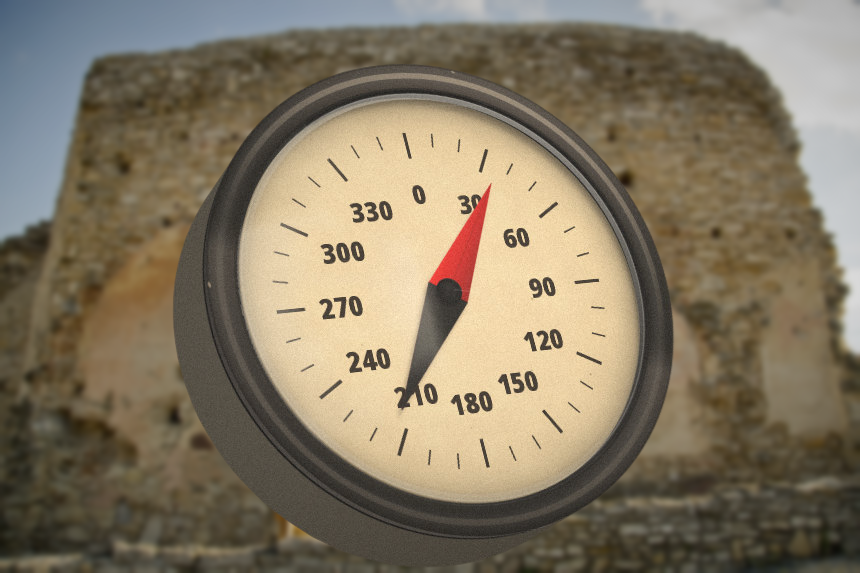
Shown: 35 °
